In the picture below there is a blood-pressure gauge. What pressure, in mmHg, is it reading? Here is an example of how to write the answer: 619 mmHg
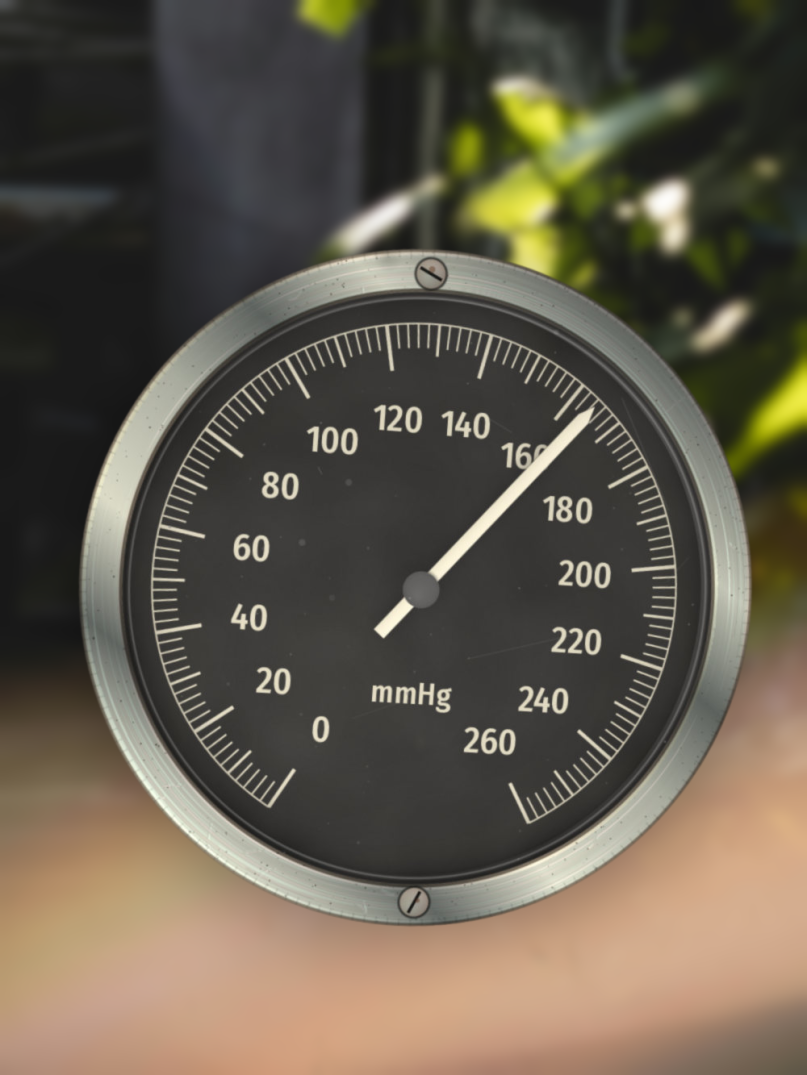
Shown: 164 mmHg
